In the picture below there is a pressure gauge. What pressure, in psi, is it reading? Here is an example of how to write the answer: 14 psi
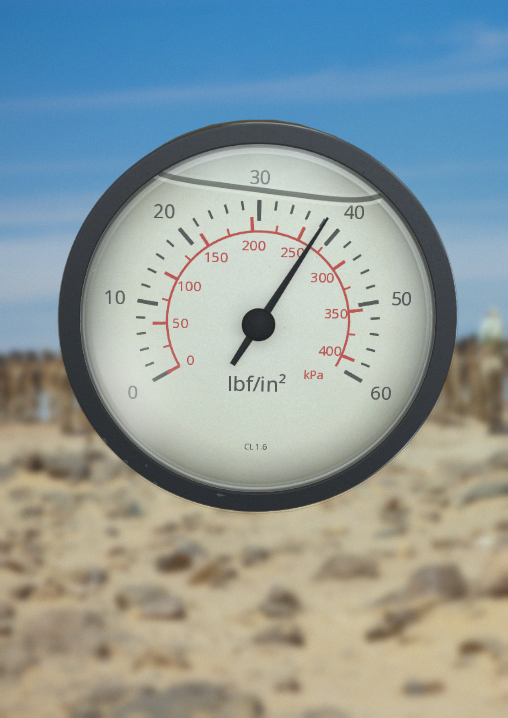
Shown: 38 psi
